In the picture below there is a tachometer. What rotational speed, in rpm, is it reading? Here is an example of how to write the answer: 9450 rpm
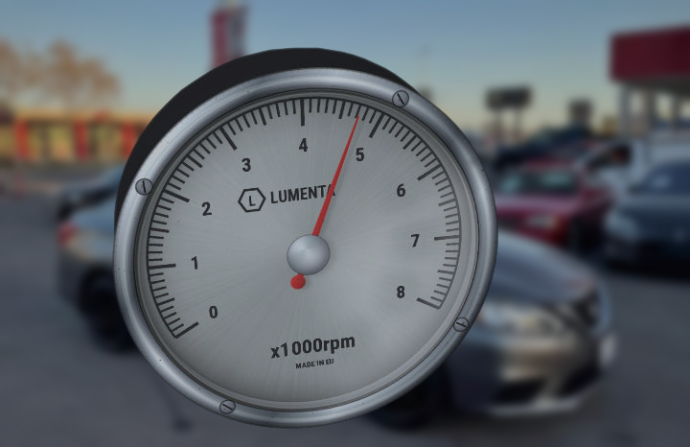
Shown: 4700 rpm
